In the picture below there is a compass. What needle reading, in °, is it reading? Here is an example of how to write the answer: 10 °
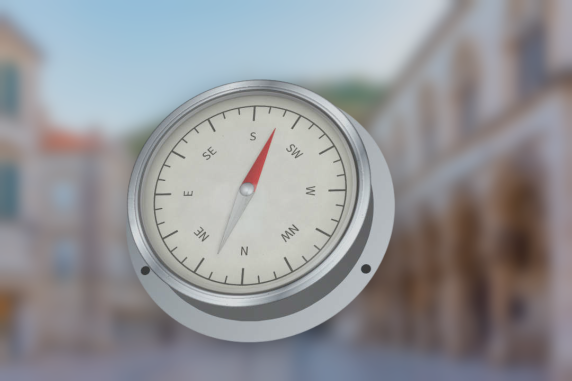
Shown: 200 °
